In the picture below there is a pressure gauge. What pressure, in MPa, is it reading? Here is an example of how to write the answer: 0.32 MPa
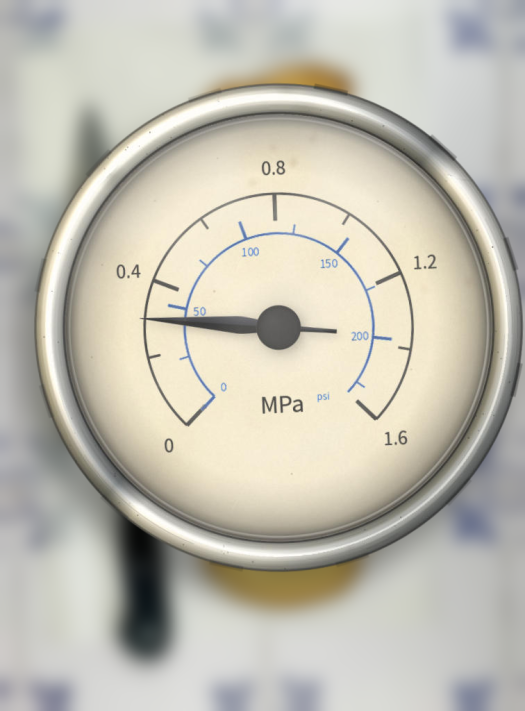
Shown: 0.3 MPa
